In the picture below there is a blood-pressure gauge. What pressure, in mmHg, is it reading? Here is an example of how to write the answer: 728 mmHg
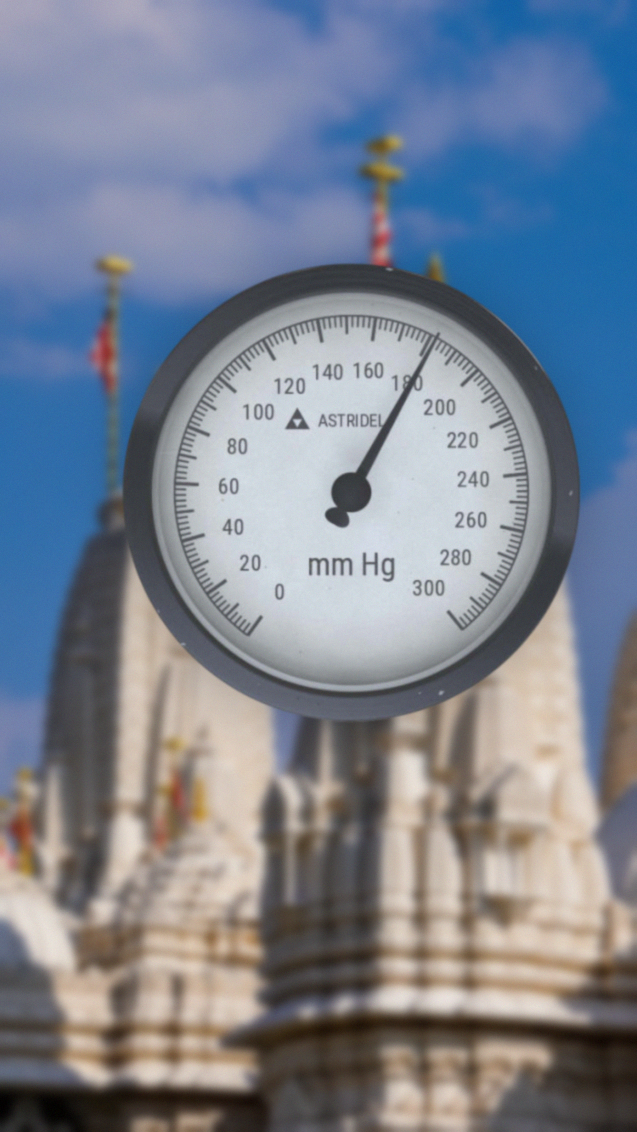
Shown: 182 mmHg
